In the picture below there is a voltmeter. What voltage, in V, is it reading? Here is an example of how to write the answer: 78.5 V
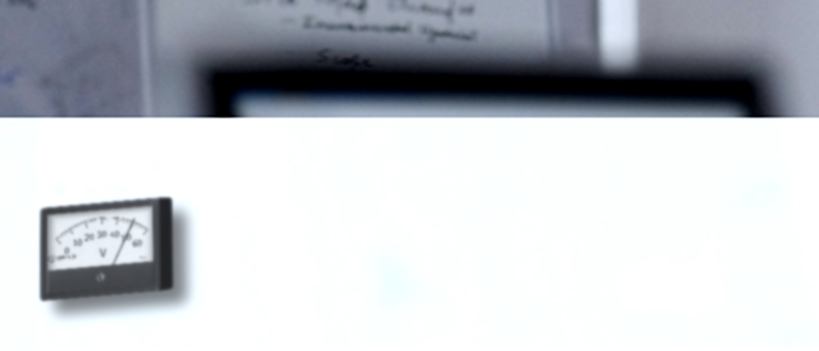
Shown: 50 V
